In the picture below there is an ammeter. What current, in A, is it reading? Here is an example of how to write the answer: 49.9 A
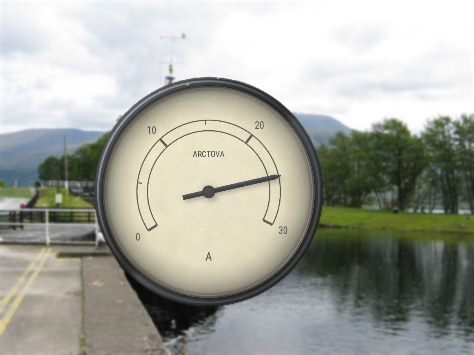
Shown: 25 A
